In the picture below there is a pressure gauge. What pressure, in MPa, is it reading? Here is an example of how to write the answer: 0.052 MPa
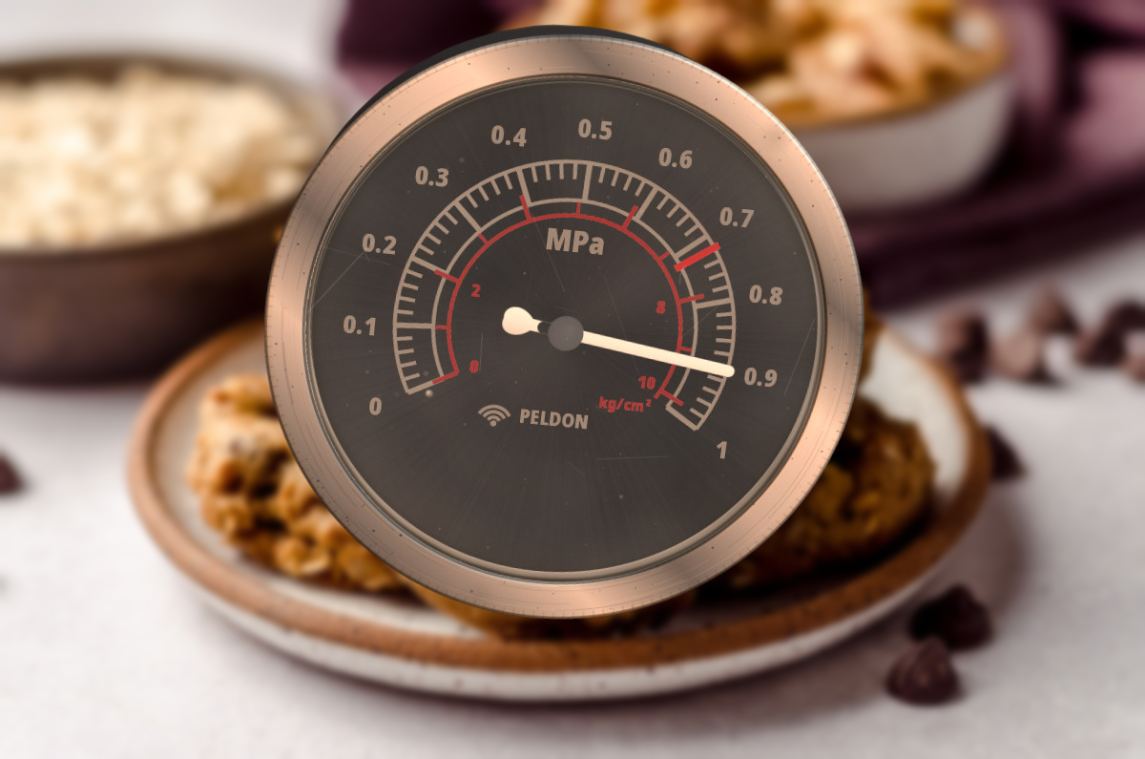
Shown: 0.9 MPa
